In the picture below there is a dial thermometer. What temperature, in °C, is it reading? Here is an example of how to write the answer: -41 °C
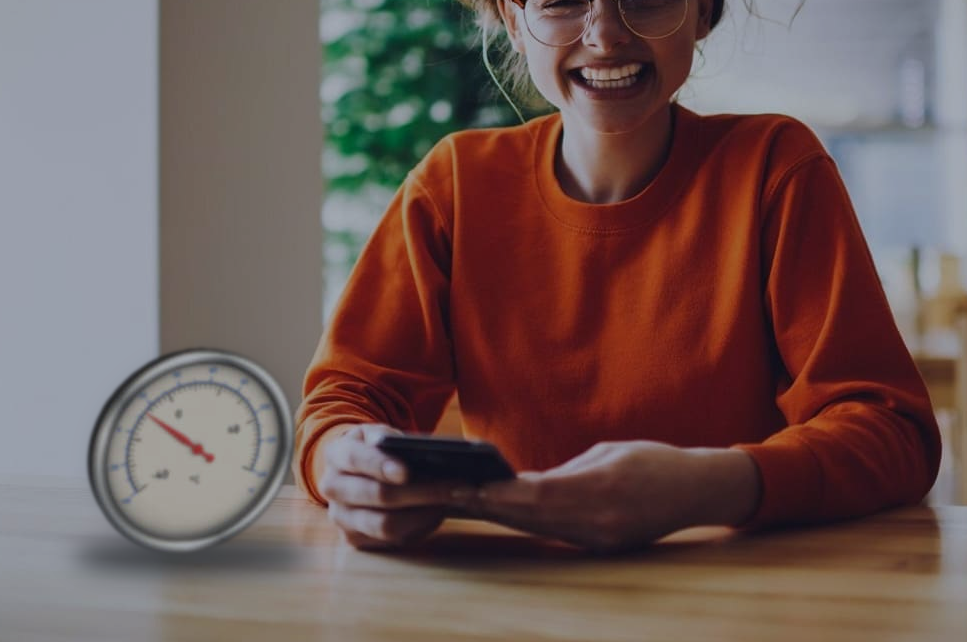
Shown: -10 °C
